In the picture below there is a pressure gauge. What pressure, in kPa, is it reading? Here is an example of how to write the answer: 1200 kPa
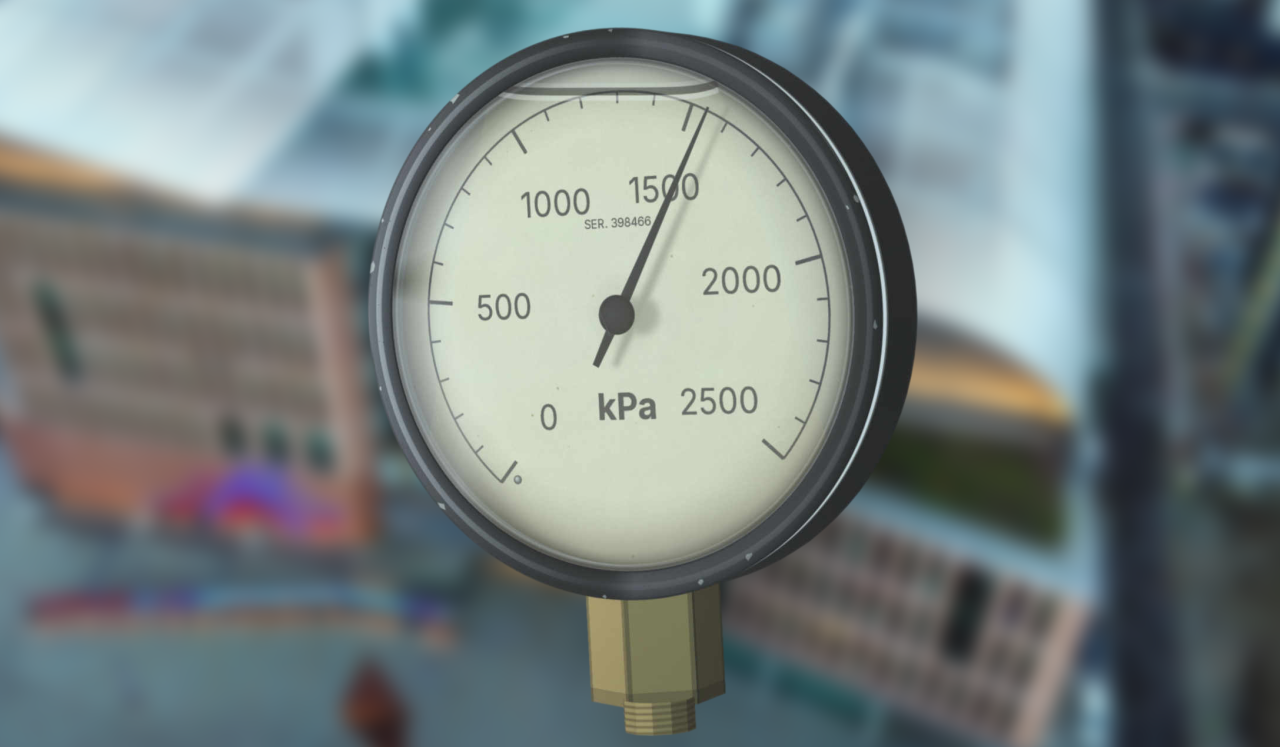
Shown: 1550 kPa
